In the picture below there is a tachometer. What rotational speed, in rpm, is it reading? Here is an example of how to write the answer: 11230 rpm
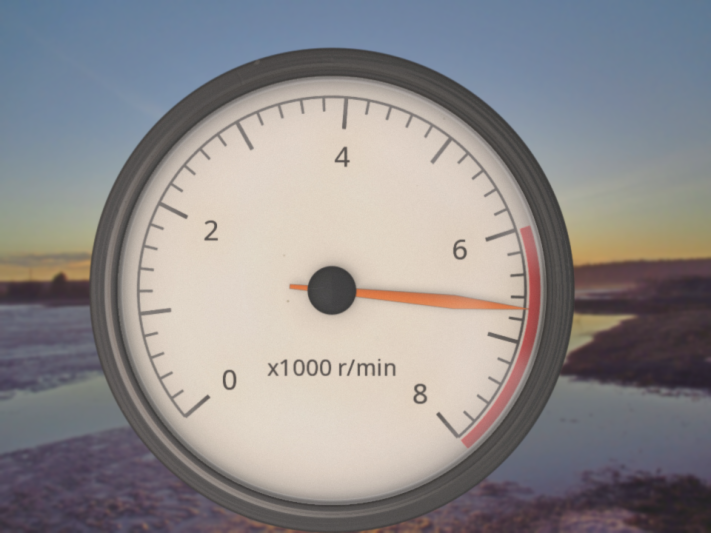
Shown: 6700 rpm
